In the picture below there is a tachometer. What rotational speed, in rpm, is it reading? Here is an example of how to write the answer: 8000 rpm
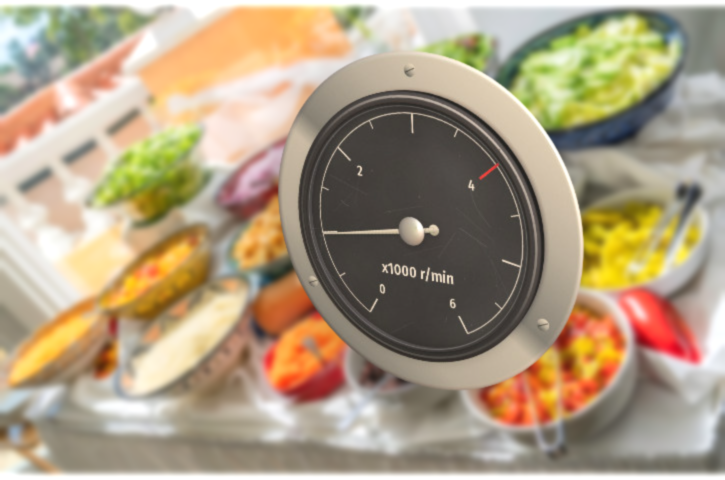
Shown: 1000 rpm
